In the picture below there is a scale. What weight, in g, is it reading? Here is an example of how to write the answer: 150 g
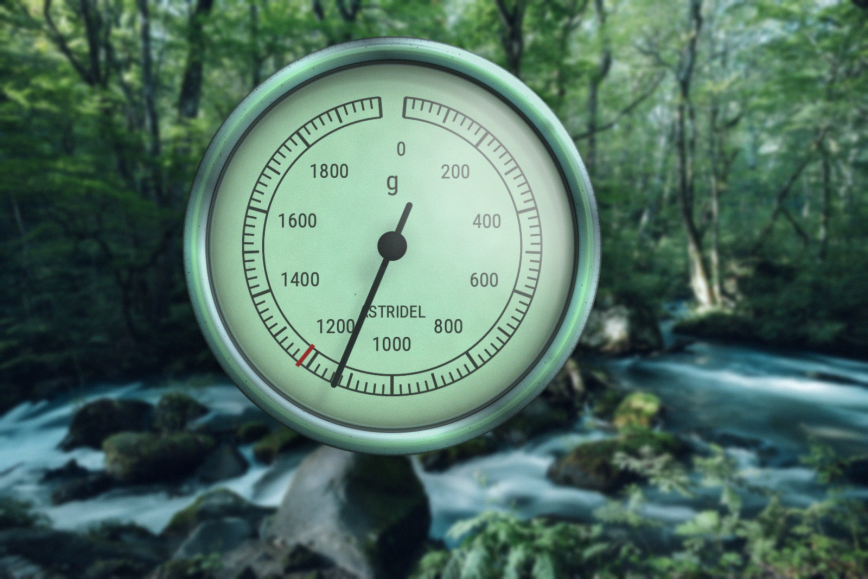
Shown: 1130 g
